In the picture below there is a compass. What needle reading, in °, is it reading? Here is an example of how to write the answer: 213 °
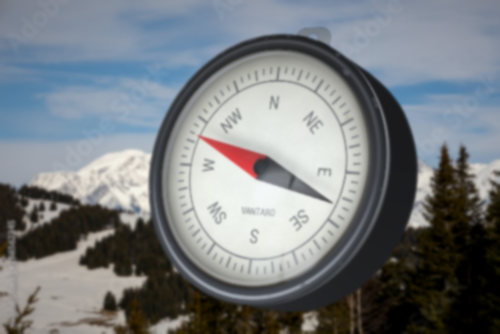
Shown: 290 °
